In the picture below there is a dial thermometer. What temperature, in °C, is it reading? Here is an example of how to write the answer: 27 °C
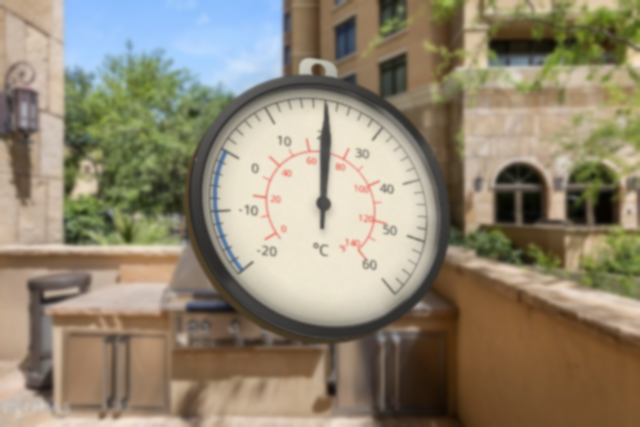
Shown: 20 °C
